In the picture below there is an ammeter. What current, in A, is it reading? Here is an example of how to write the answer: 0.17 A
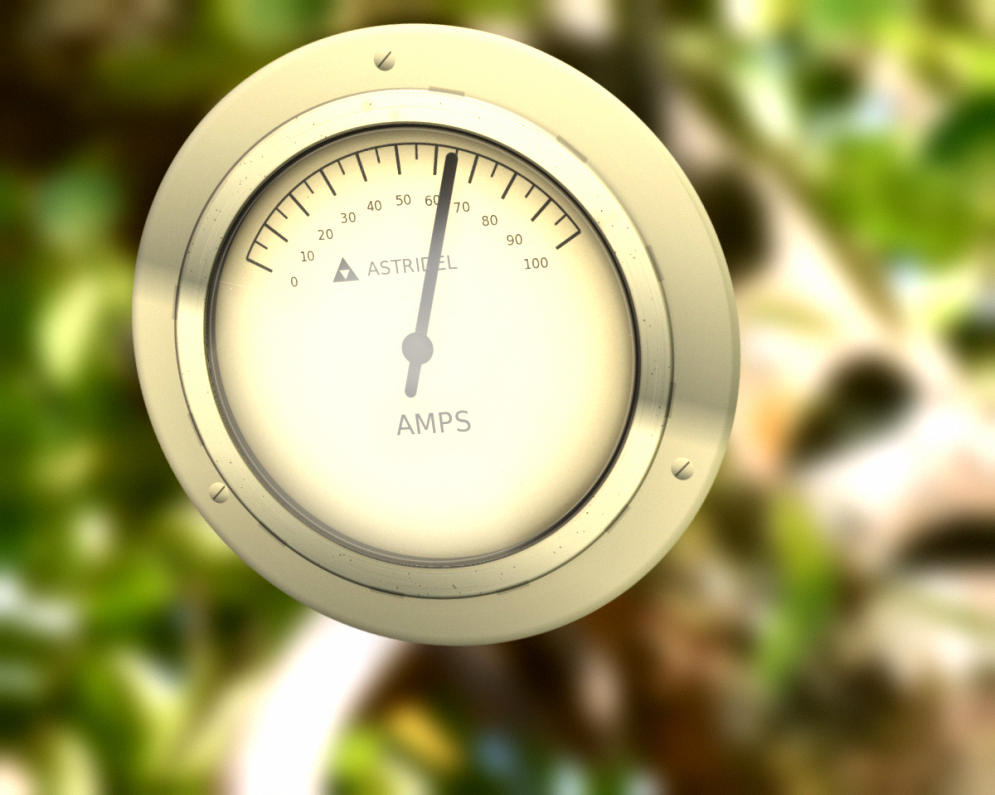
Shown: 65 A
